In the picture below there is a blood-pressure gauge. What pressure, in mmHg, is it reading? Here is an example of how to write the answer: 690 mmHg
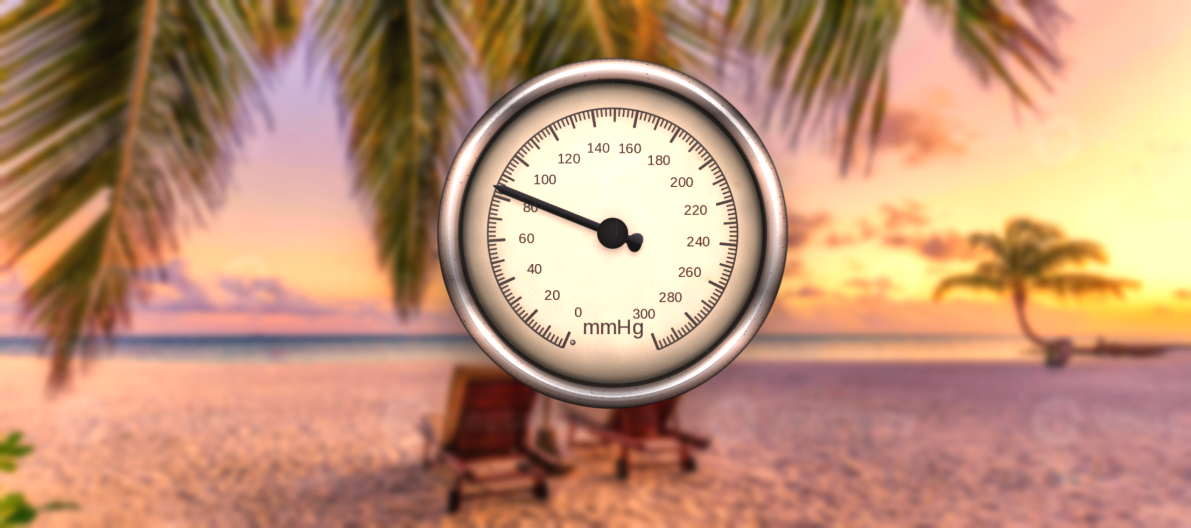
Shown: 84 mmHg
